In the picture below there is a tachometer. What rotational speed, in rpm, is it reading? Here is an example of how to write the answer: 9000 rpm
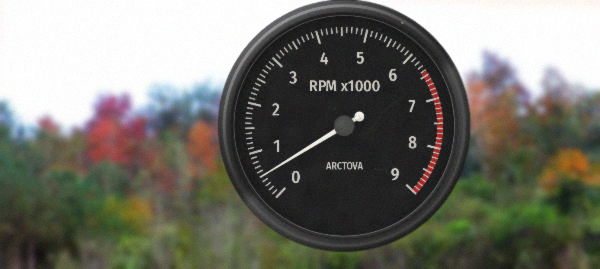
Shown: 500 rpm
